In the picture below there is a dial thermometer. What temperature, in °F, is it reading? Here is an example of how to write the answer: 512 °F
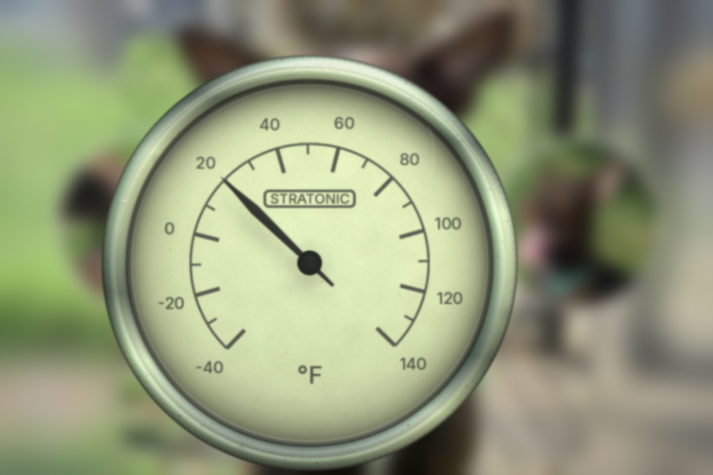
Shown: 20 °F
